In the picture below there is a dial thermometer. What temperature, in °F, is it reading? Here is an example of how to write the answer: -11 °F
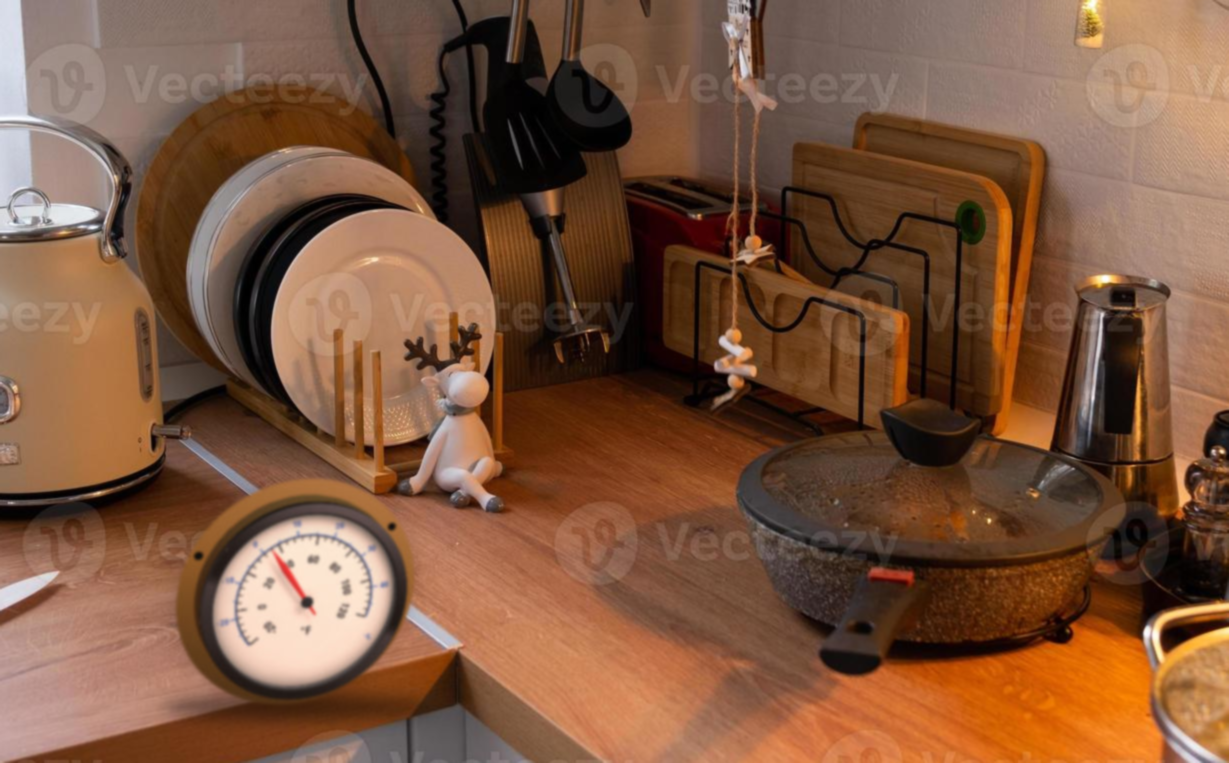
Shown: 36 °F
